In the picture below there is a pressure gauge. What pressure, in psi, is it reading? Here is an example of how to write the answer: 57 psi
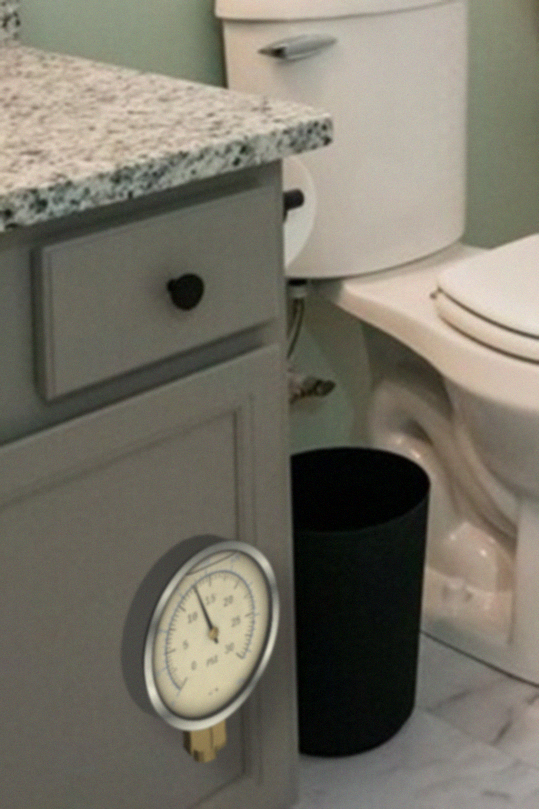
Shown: 12.5 psi
